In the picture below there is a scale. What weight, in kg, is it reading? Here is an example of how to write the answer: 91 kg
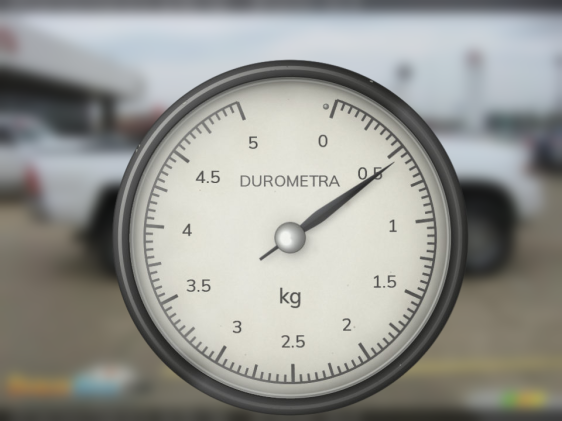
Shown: 0.55 kg
